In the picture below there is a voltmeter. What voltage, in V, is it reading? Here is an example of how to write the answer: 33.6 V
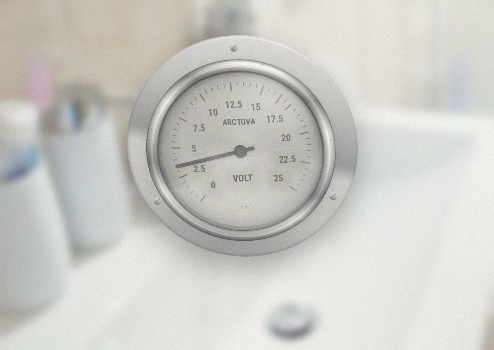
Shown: 3.5 V
